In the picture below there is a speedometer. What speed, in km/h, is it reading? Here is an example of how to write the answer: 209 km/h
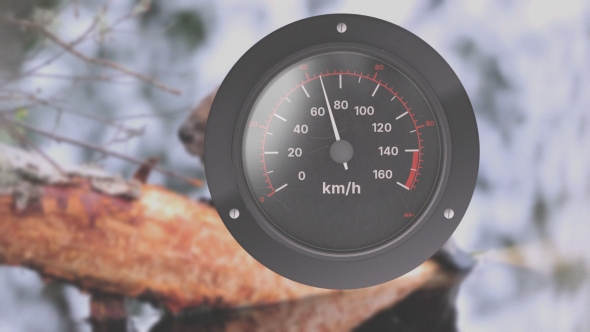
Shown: 70 km/h
